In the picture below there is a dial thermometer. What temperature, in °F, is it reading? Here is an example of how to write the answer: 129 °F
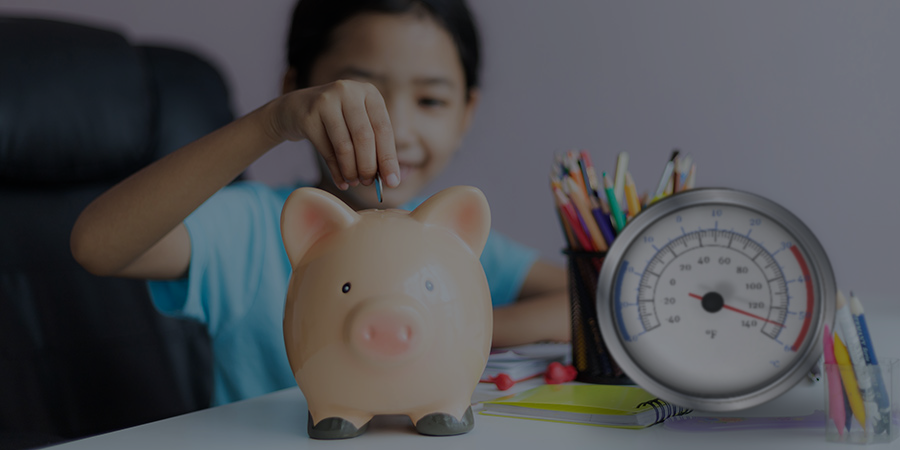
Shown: 130 °F
